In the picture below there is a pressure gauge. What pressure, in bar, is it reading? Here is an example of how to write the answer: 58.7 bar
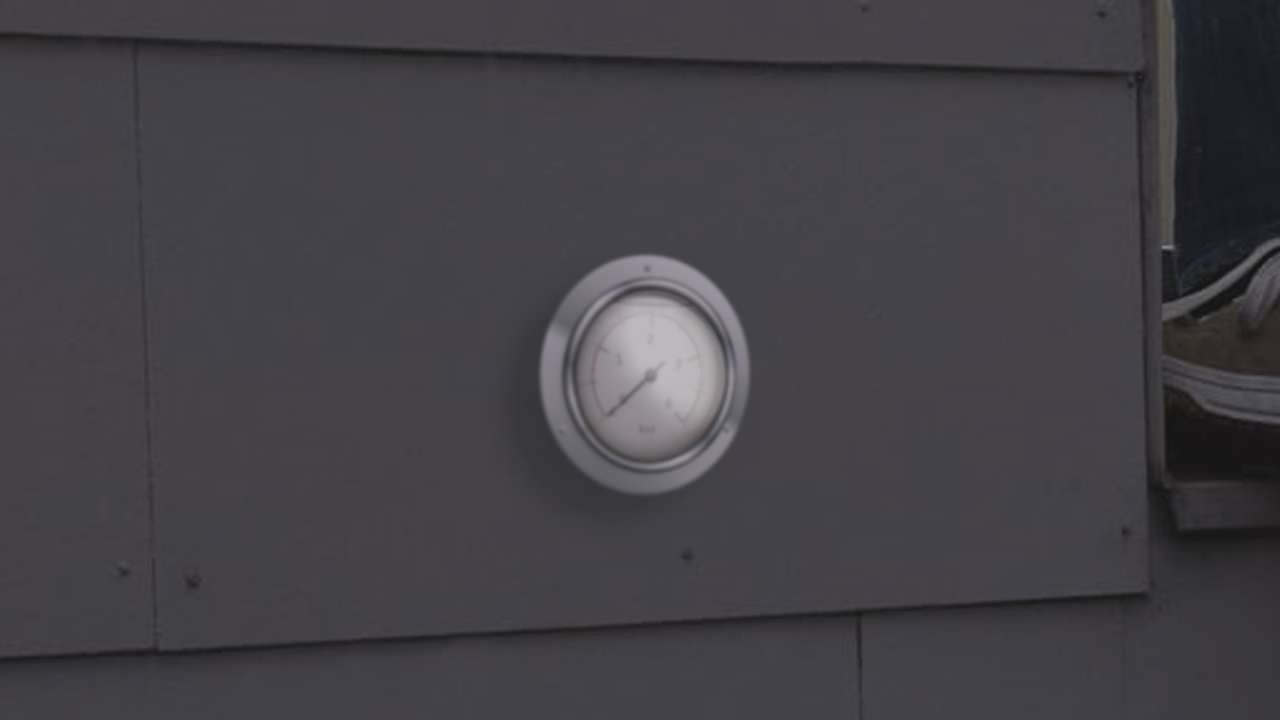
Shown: 0 bar
